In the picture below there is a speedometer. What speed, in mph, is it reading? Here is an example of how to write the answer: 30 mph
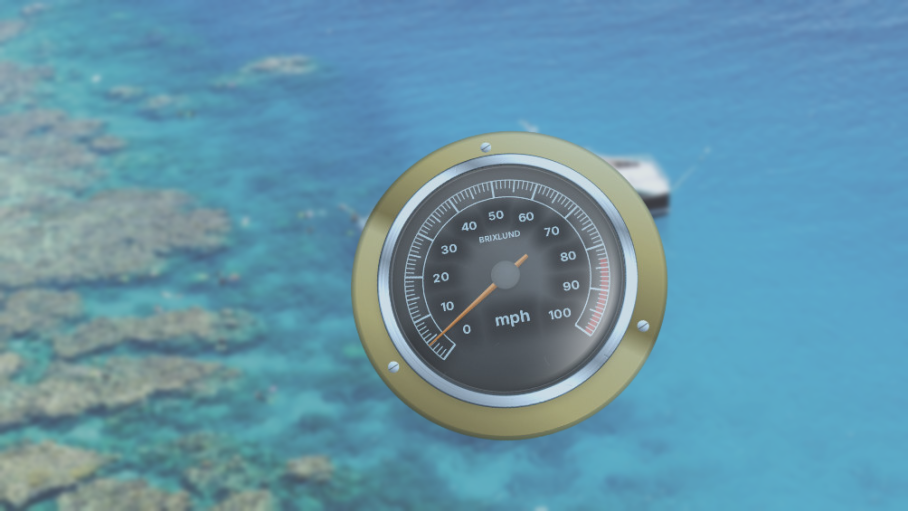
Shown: 4 mph
